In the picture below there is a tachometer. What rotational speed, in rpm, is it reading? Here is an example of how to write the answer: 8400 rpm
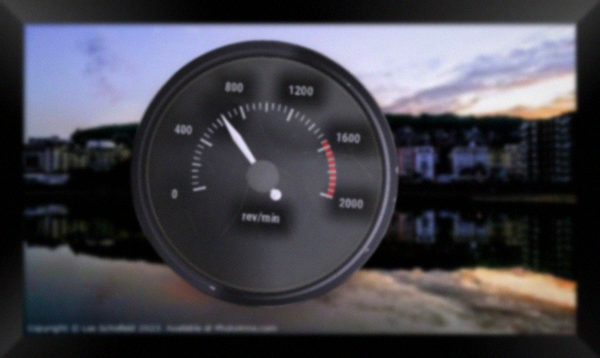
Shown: 650 rpm
